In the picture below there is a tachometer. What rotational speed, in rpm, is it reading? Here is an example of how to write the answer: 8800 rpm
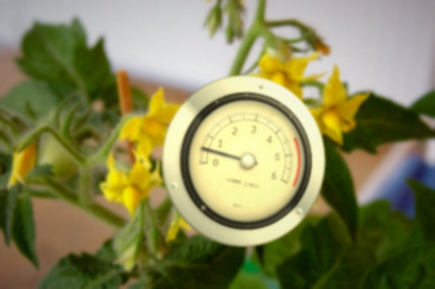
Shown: 500 rpm
